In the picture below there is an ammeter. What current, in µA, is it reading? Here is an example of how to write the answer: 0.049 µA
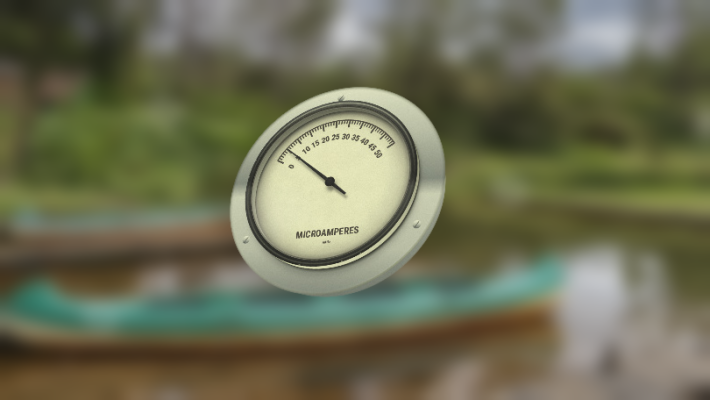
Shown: 5 µA
